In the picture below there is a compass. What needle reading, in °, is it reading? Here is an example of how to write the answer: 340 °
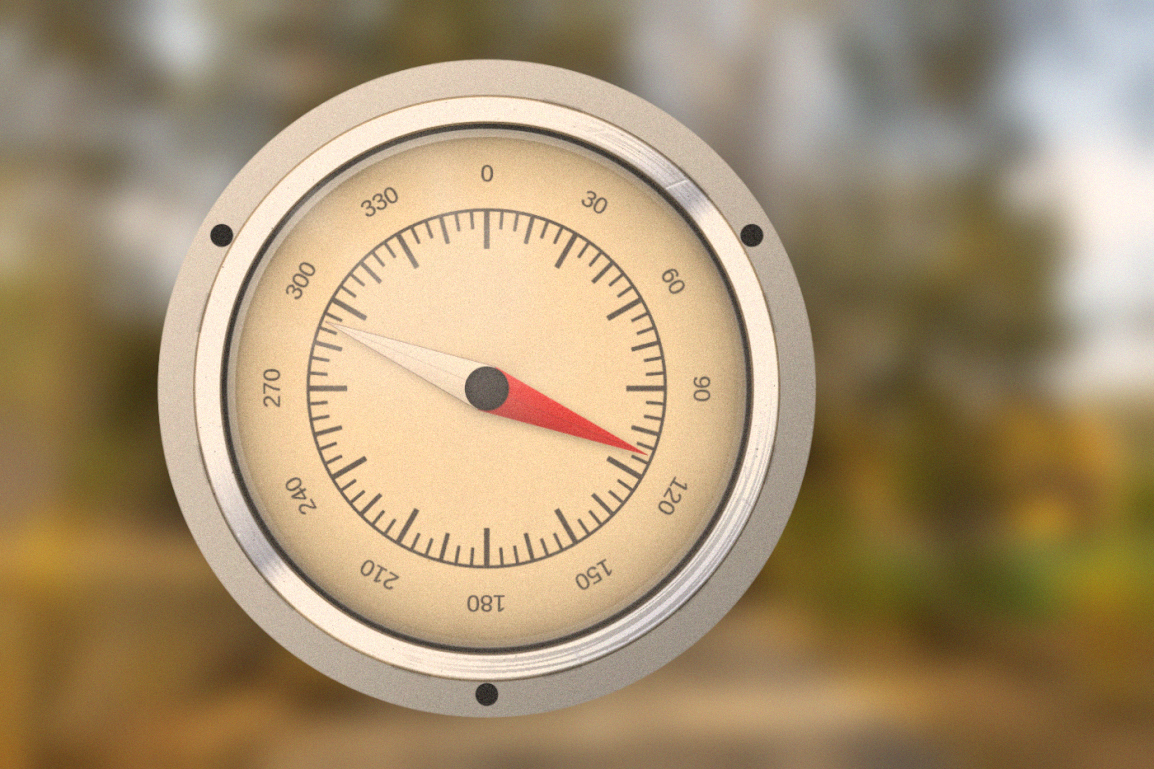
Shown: 112.5 °
